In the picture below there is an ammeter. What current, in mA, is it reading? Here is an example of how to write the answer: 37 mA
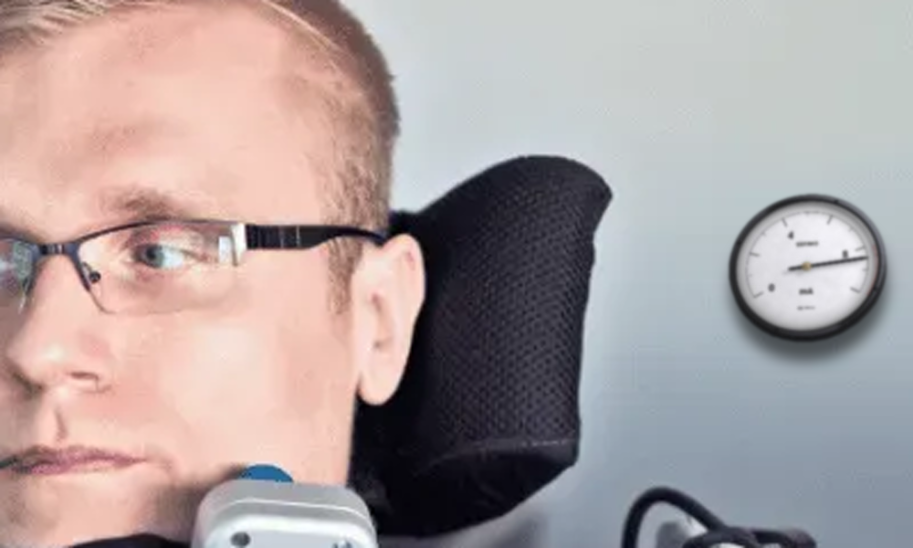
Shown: 8.5 mA
